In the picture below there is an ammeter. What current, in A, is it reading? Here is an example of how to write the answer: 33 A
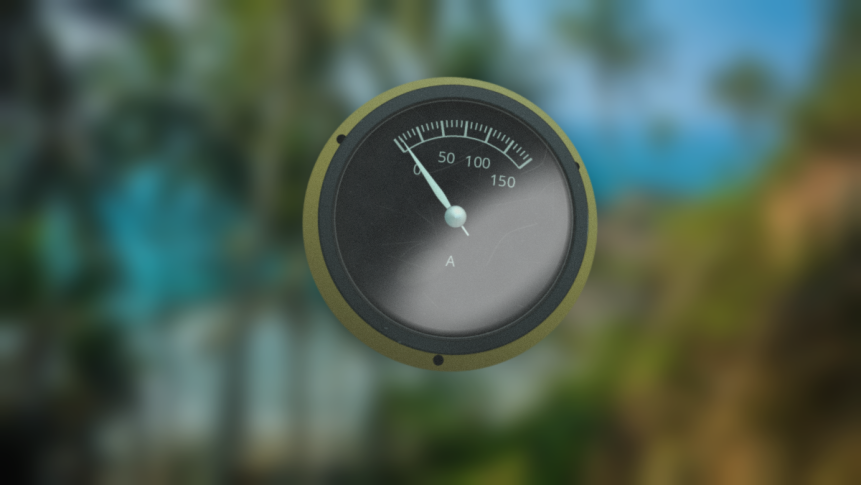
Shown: 5 A
